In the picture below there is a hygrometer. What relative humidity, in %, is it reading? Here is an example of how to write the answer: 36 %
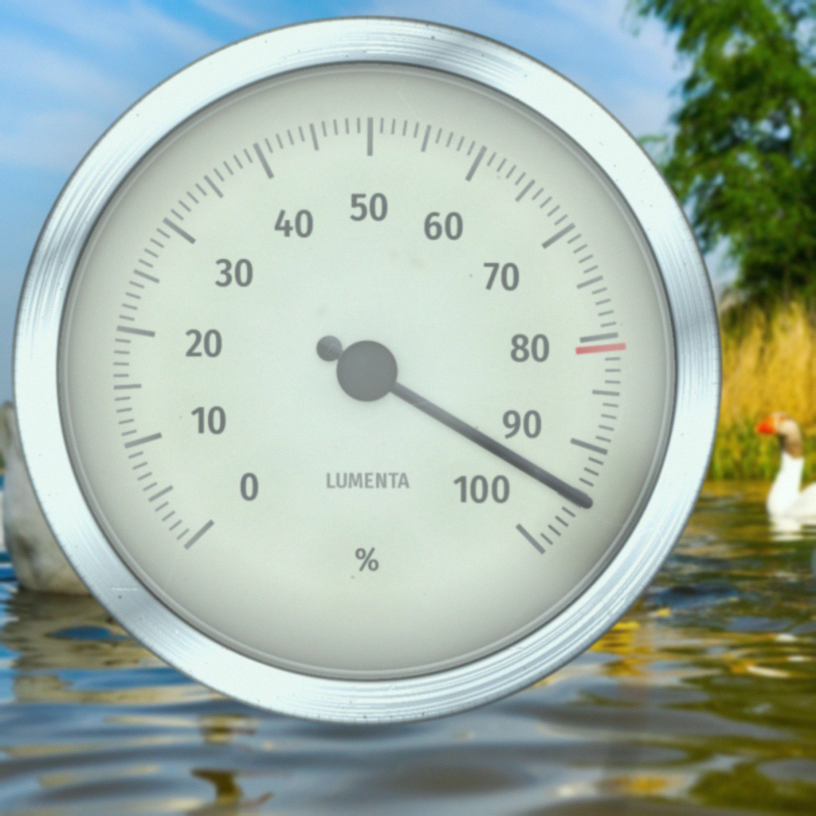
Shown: 94.5 %
